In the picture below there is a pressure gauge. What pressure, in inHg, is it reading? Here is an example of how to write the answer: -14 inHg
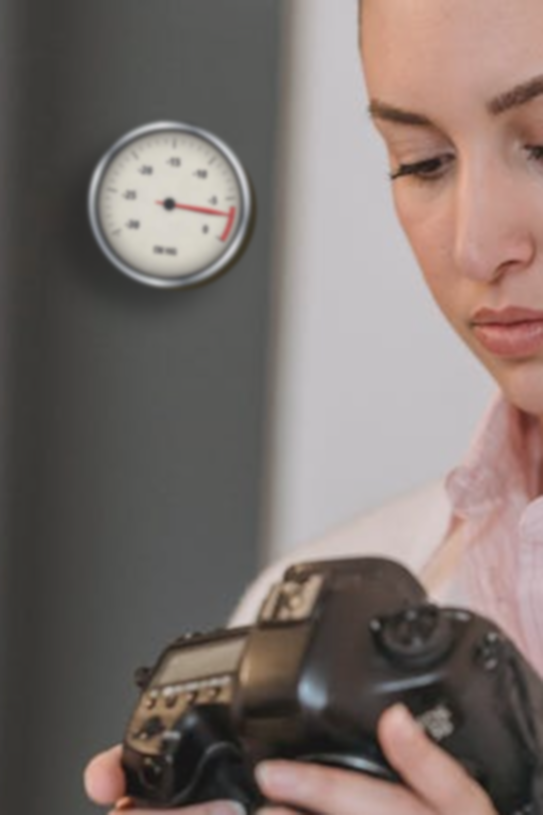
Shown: -3 inHg
